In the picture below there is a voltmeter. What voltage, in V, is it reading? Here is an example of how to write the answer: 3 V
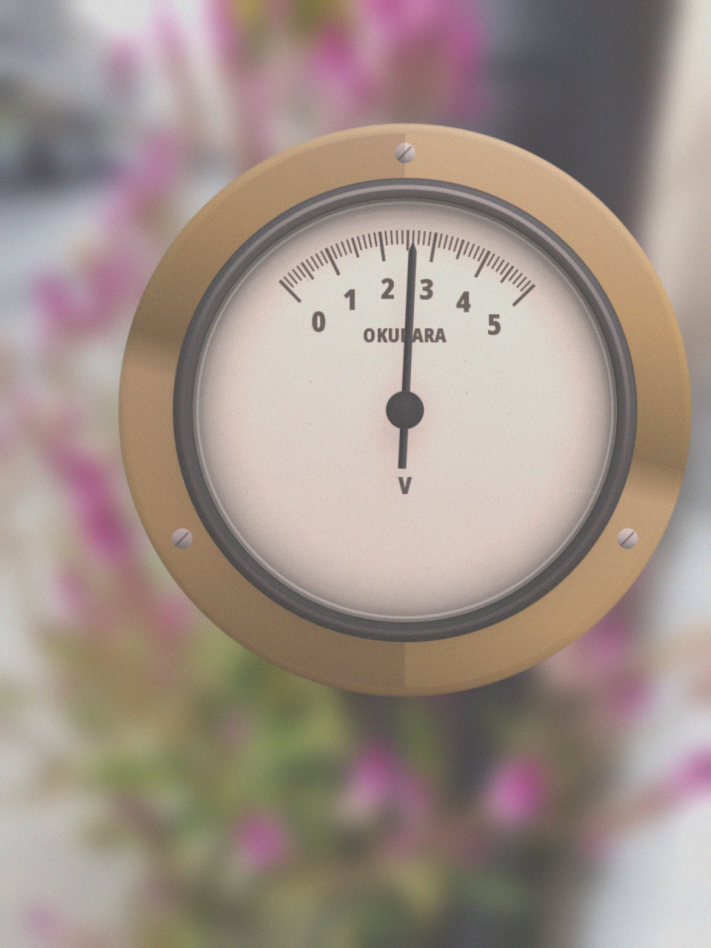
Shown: 2.6 V
